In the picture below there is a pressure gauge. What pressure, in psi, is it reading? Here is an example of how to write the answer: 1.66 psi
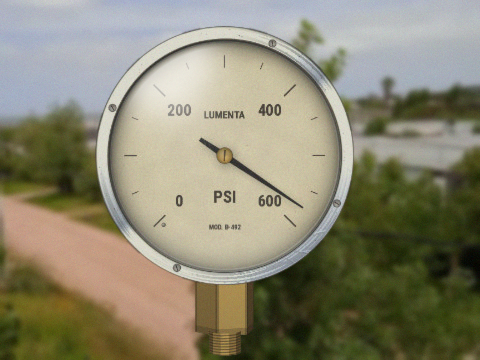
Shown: 575 psi
